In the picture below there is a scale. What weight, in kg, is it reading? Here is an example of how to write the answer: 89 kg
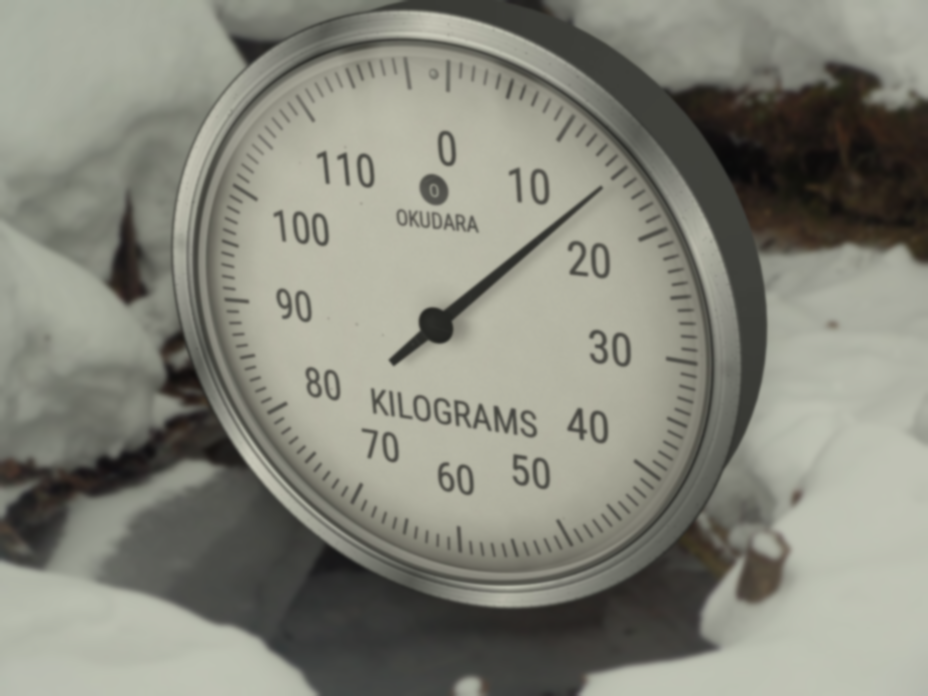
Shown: 15 kg
